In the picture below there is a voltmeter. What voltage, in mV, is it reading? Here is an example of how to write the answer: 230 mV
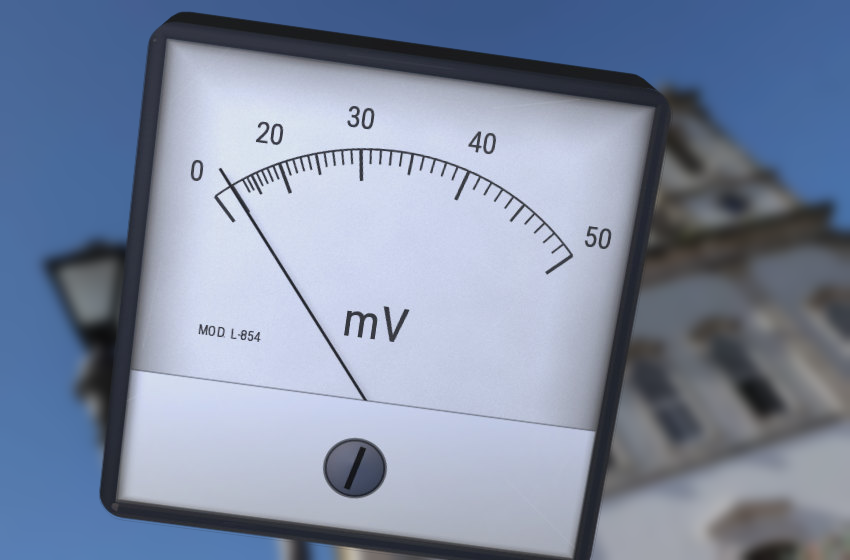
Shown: 10 mV
